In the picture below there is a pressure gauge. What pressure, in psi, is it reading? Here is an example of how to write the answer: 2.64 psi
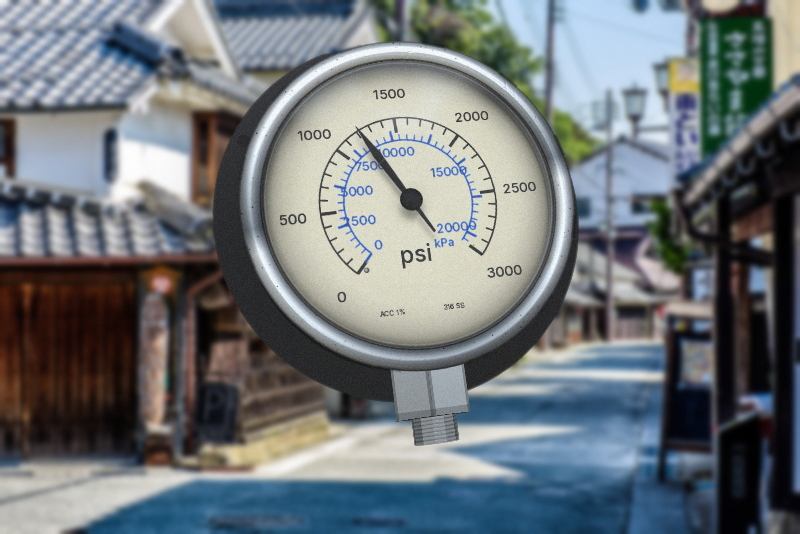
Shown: 1200 psi
